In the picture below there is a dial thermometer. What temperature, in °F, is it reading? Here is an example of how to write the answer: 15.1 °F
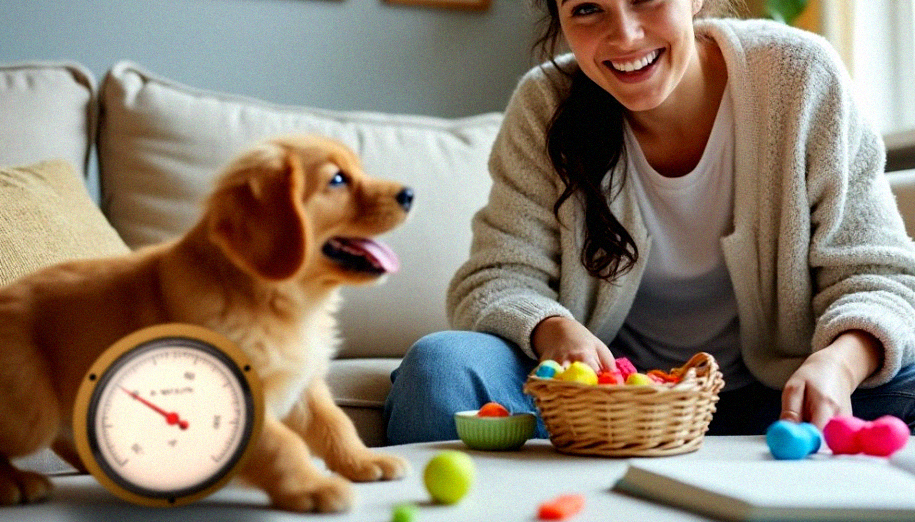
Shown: 20 °F
